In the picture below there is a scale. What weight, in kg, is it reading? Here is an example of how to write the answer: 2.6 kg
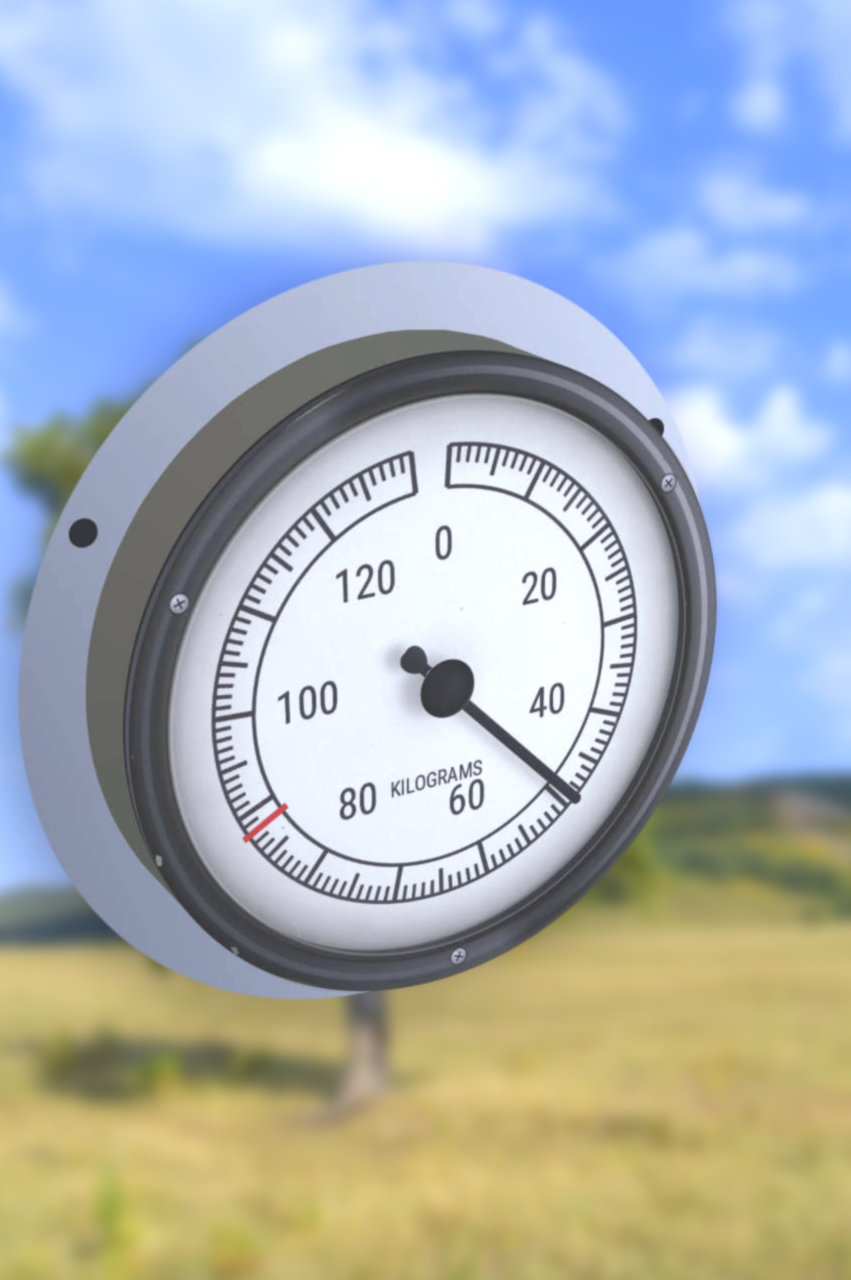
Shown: 49 kg
